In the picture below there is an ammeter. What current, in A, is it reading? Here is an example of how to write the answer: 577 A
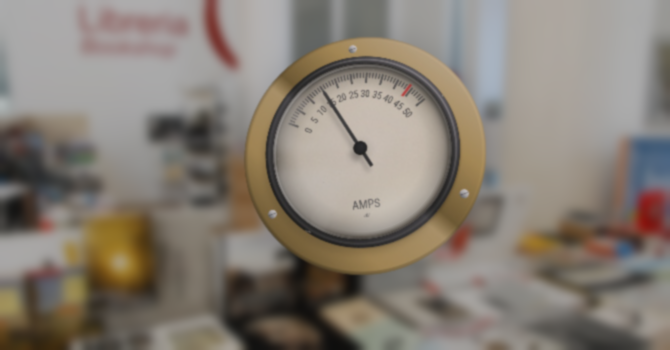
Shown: 15 A
